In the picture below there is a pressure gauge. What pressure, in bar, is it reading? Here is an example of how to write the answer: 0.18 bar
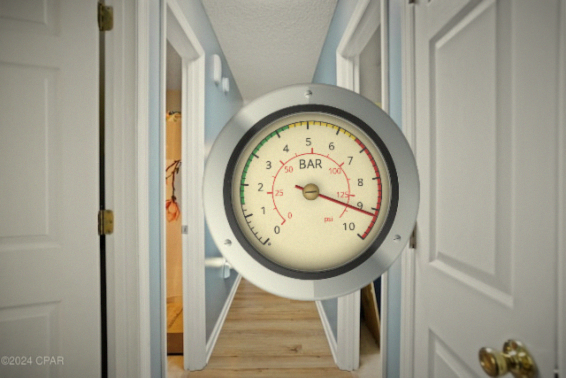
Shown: 9.2 bar
